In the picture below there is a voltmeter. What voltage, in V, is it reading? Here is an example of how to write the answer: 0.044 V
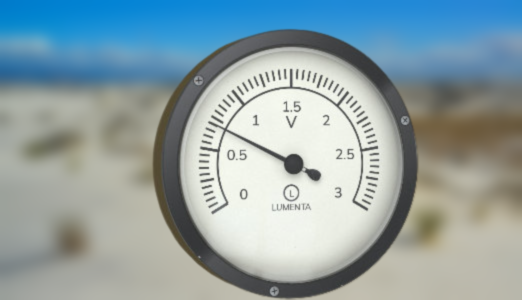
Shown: 0.7 V
